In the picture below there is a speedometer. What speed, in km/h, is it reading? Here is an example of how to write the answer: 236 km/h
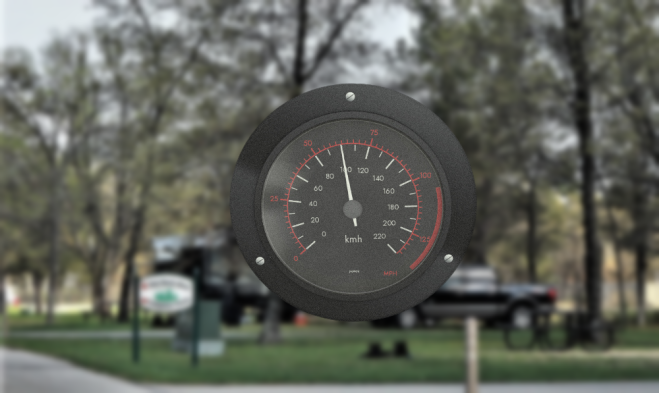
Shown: 100 km/h
